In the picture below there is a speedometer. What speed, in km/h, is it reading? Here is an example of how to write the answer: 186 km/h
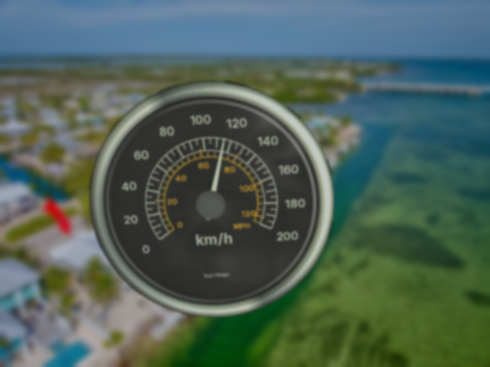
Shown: 115 km/h
